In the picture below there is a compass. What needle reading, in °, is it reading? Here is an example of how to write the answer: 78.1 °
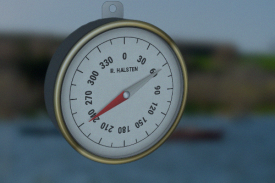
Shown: 240 °
